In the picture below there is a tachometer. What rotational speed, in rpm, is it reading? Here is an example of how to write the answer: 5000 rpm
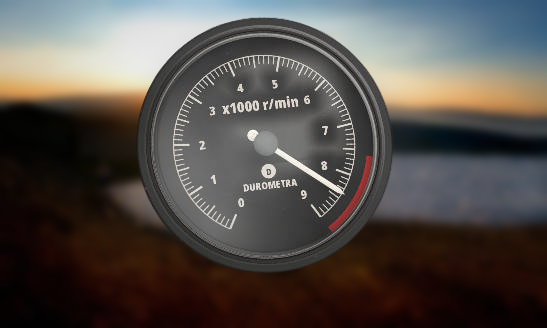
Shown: 8400 rpm
